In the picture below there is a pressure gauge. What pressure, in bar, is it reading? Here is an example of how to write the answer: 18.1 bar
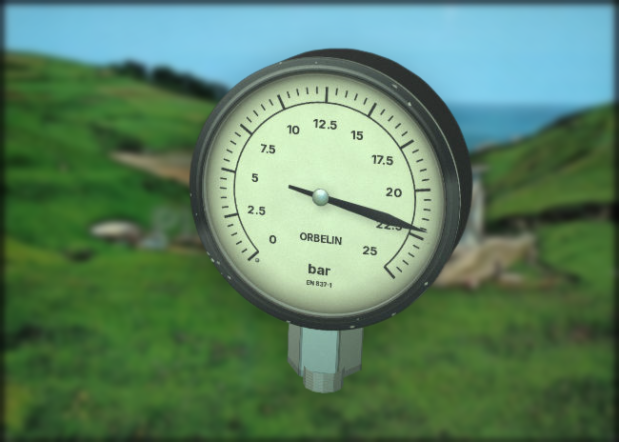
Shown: 22 bar
